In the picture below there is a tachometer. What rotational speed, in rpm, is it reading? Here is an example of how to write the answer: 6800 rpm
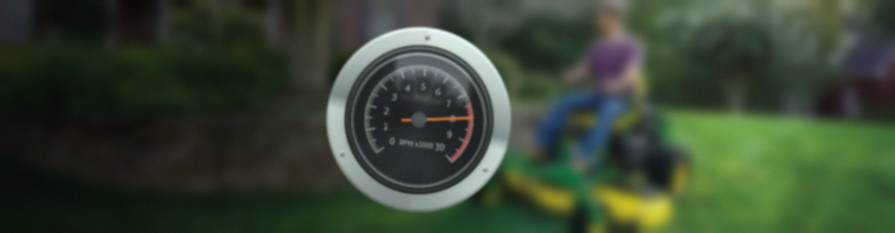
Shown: 8000 rpm
